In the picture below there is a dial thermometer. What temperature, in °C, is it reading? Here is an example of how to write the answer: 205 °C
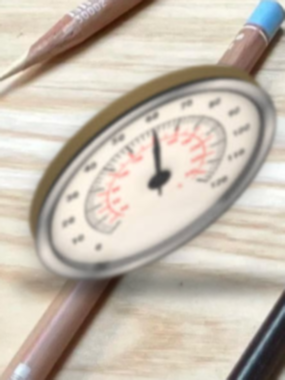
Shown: 60 °C
